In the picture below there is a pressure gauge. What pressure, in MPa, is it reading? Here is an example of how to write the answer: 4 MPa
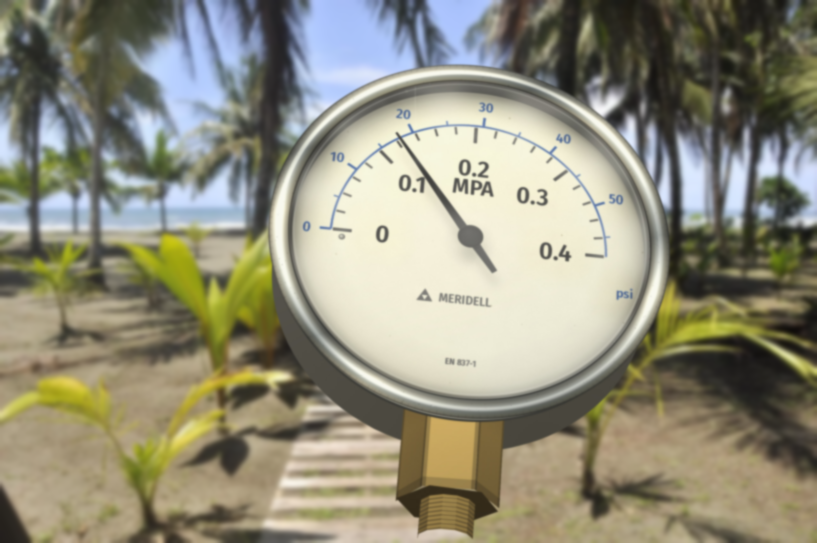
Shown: 0.12 MPa
